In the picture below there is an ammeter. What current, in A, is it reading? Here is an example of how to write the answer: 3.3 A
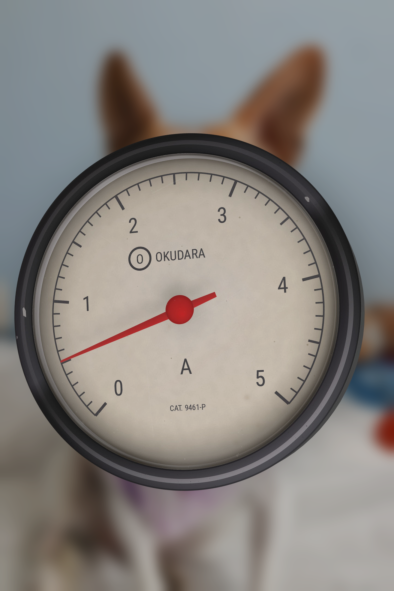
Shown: 0.5 A
